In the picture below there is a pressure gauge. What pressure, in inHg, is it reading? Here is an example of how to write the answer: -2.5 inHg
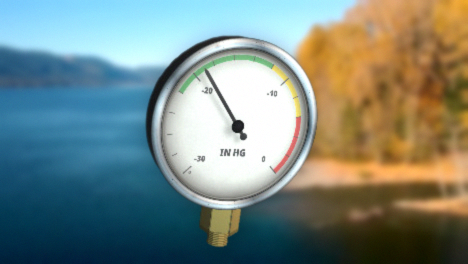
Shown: -19 inHg
